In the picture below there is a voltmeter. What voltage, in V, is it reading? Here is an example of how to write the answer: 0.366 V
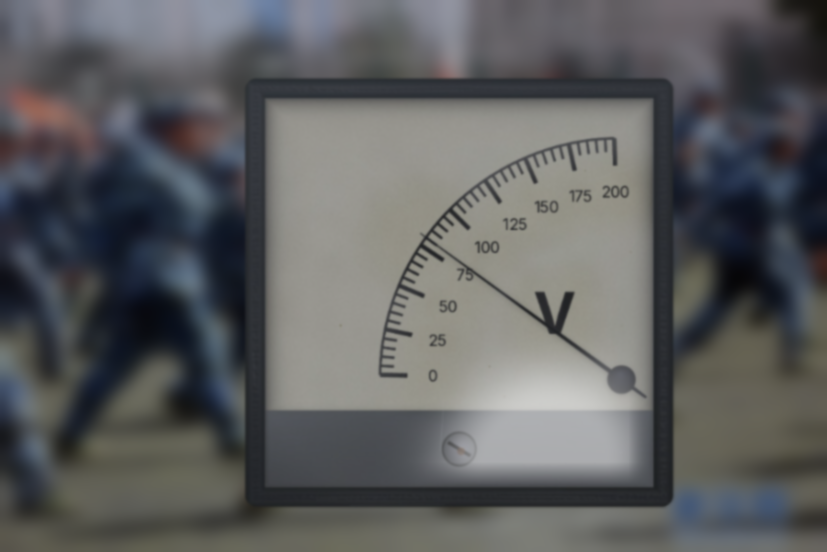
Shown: 80 V
